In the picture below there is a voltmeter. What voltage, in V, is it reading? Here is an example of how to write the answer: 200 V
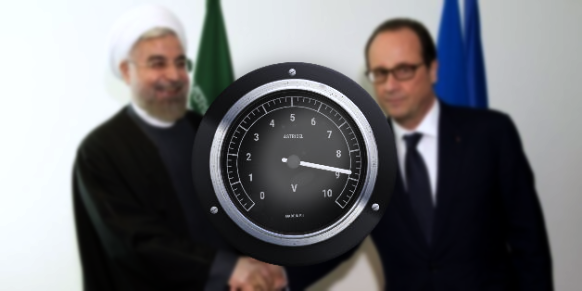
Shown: 8.8 V
